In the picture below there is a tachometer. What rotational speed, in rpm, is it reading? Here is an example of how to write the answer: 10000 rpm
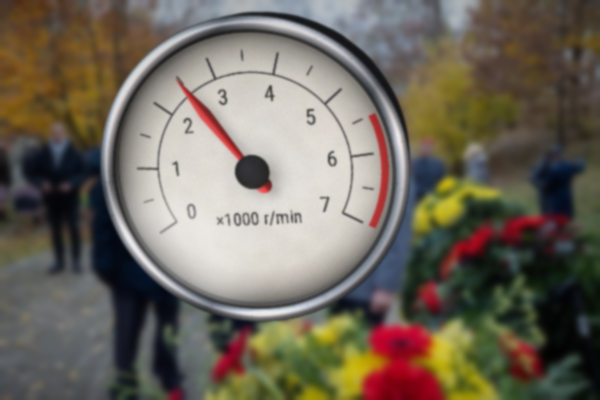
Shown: 2500 rpm
